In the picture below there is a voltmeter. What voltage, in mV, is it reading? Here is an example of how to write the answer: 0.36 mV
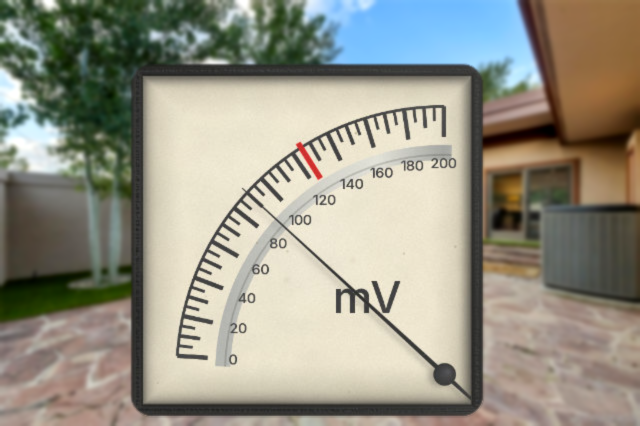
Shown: 90 mV
